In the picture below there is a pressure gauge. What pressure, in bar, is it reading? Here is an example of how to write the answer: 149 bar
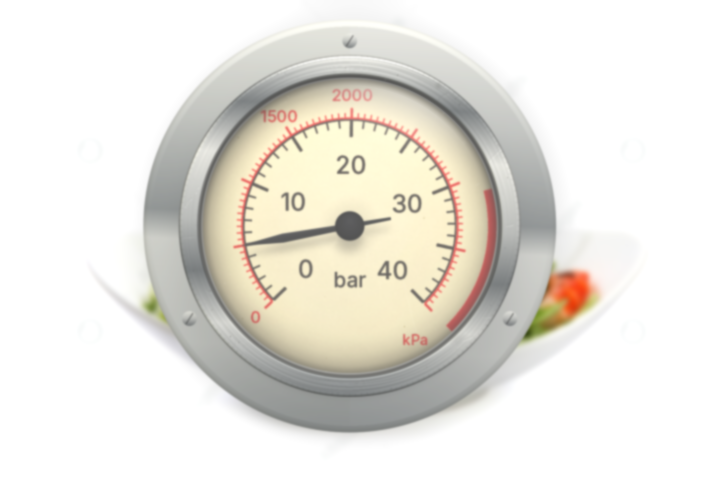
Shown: 5 bar
